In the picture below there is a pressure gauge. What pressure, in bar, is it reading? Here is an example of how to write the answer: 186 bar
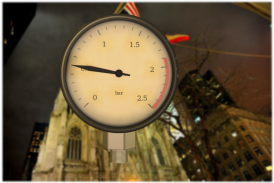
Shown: 0.5 bar
